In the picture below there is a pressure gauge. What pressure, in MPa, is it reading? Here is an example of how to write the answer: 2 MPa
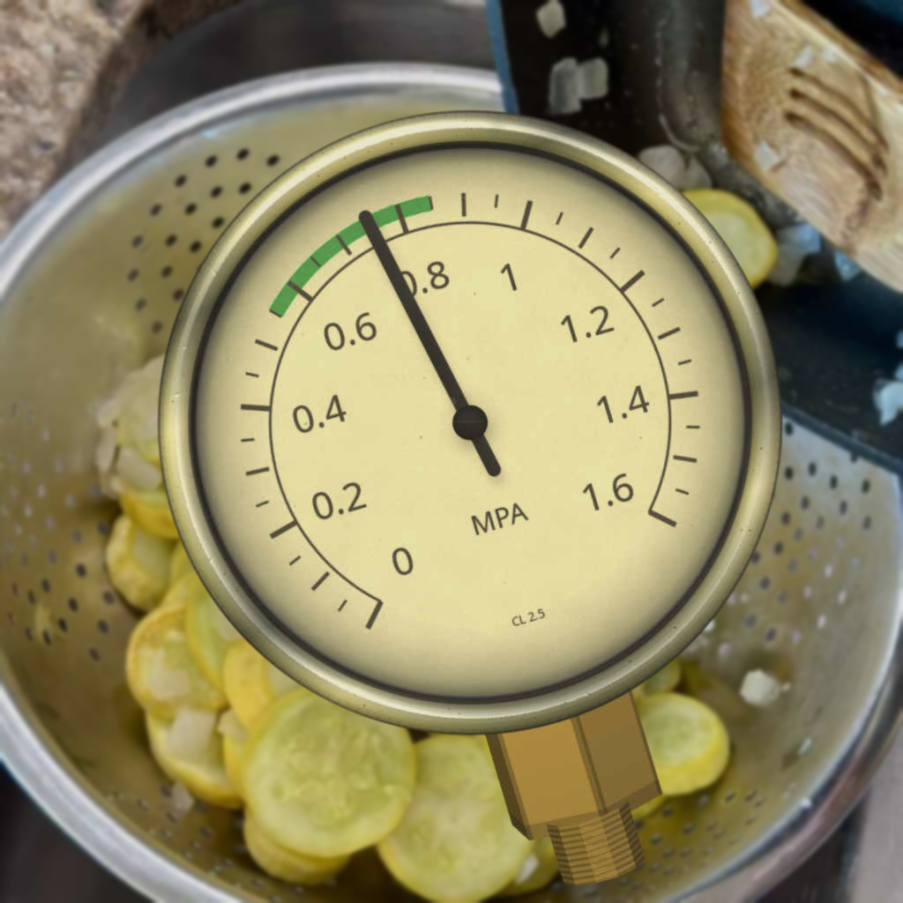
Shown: 0.75 MPa
